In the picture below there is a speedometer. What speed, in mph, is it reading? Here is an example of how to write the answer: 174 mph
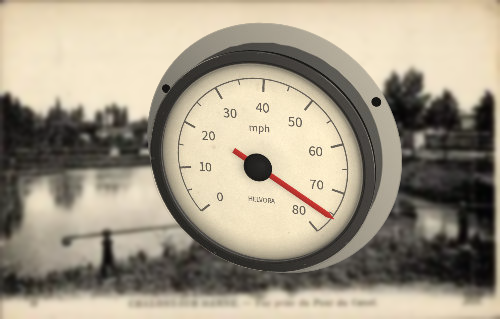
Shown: 75 mph
